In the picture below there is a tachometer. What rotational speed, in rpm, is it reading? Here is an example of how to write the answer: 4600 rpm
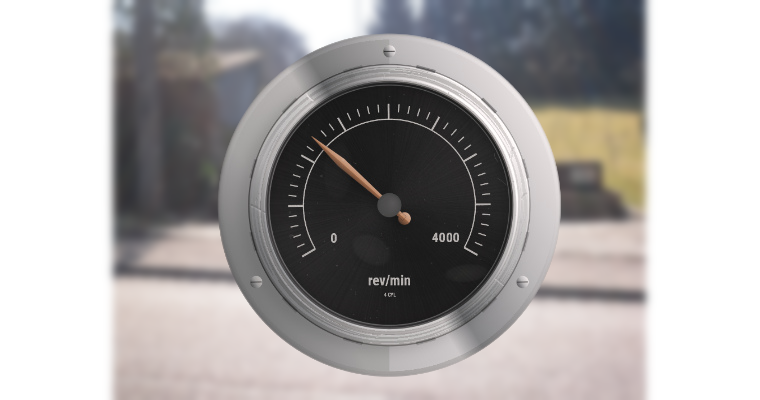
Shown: 1200 rpm
